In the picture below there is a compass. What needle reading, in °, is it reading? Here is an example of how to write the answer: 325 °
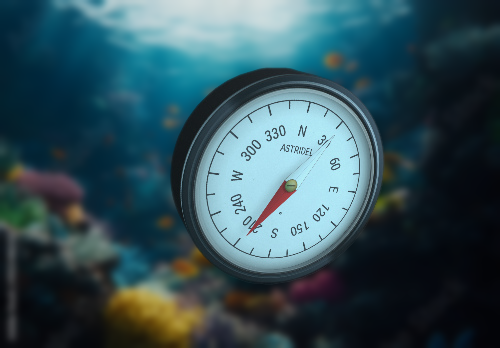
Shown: 210 °
